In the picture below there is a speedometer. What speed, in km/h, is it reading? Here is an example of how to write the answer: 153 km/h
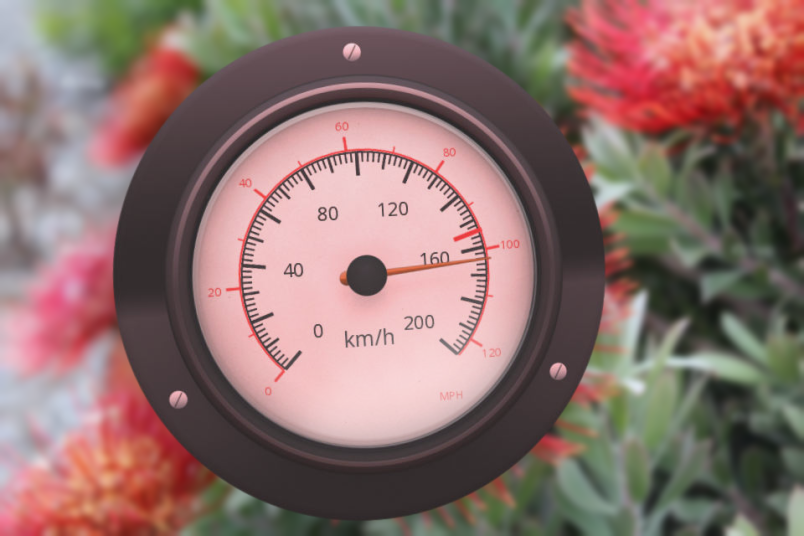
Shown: 164 km/h
